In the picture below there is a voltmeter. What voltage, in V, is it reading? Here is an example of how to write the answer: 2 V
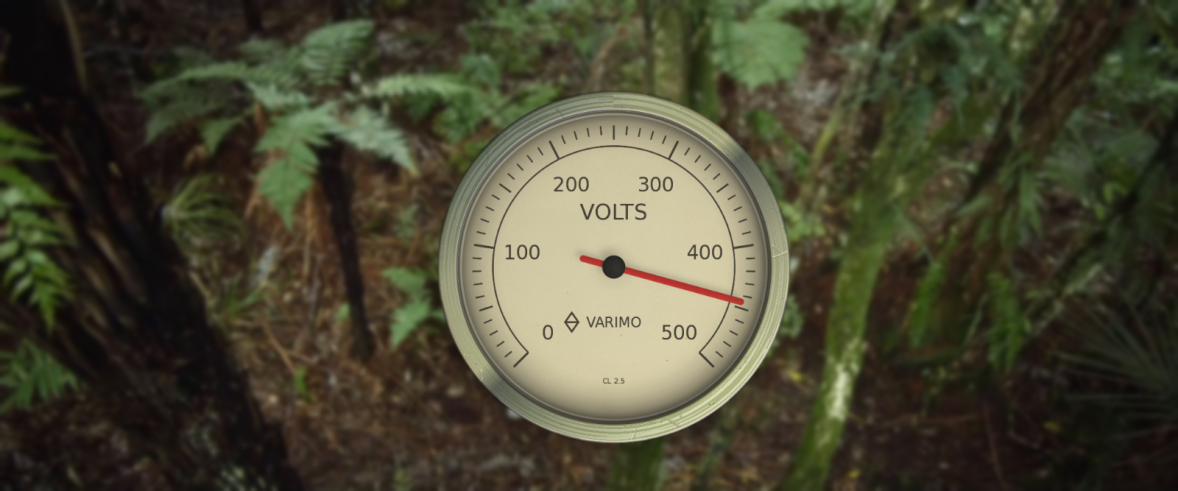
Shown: 445 V
